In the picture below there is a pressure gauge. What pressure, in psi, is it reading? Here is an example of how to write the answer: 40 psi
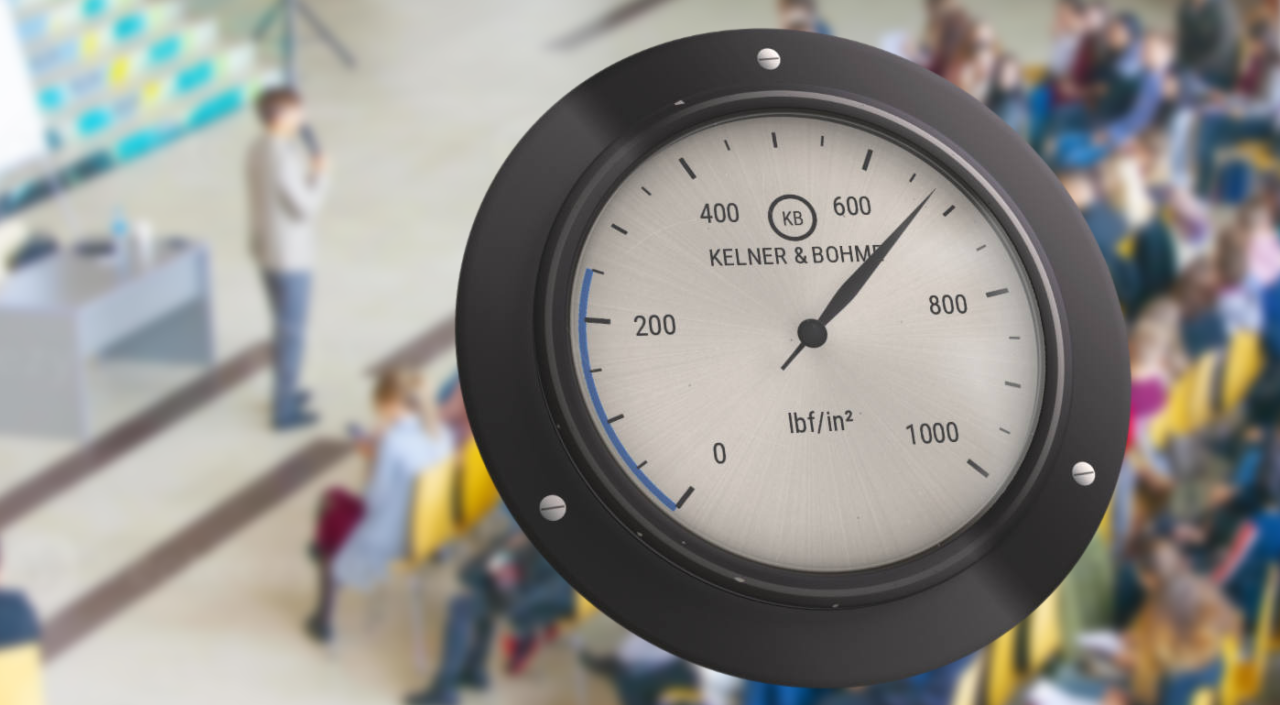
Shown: 675 psi
